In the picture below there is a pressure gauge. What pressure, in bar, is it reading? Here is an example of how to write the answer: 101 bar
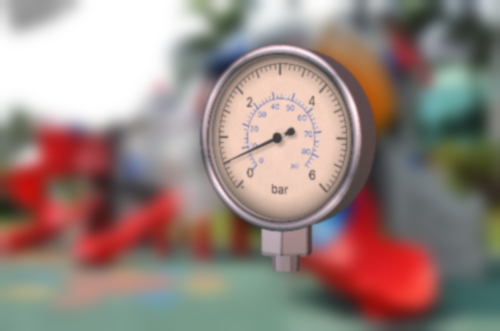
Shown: 0.5 bar
